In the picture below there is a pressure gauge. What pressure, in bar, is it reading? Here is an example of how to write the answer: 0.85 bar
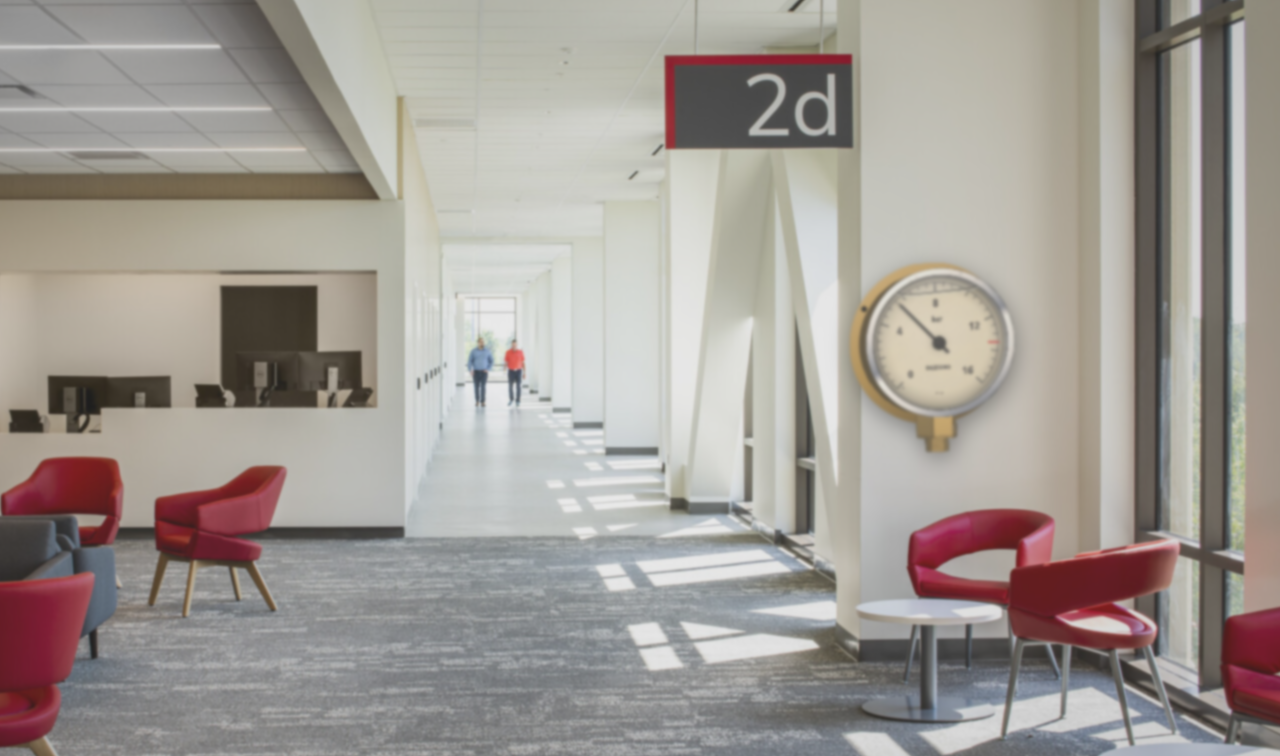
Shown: 5.5 bar
